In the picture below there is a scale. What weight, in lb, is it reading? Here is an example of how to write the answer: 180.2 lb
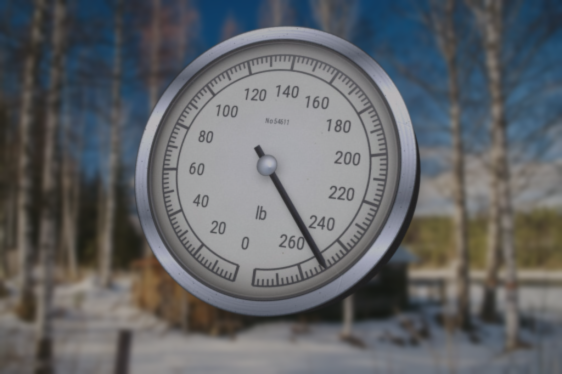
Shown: 250 lb
